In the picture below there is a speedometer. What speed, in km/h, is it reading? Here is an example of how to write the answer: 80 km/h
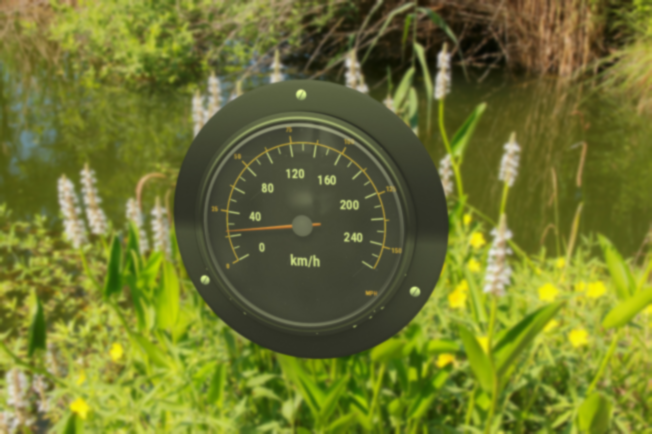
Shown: 25 km/h
